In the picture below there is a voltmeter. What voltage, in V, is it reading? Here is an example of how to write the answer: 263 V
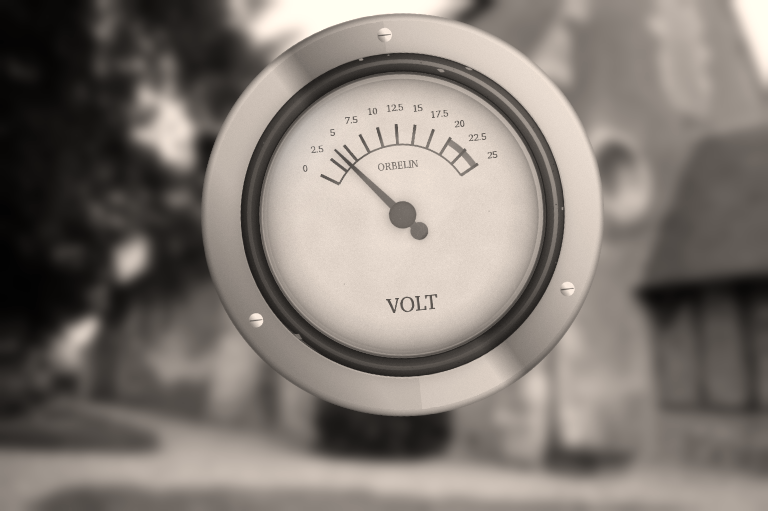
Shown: 3.75 V
